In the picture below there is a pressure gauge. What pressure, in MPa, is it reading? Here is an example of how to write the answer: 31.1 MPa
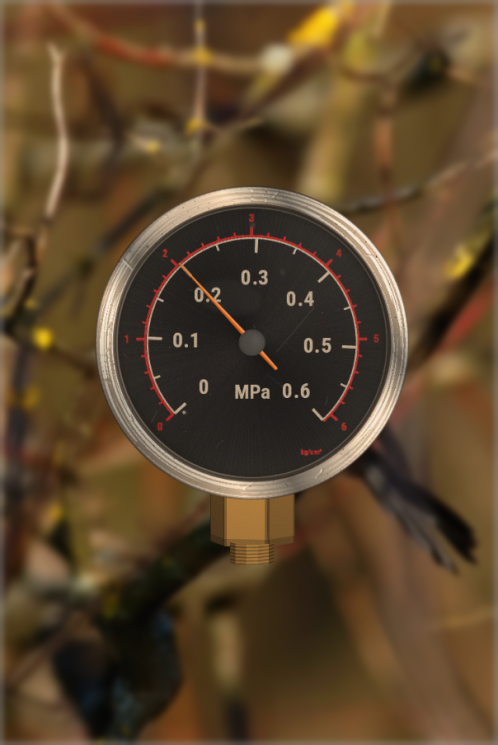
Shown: 0.2 MPa
